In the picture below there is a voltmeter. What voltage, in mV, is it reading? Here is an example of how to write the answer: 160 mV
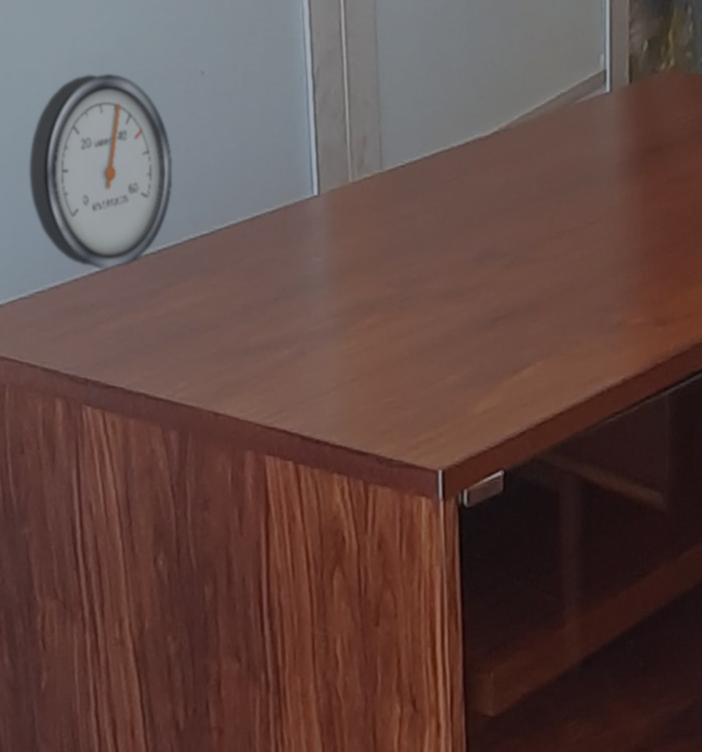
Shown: 35 mV
